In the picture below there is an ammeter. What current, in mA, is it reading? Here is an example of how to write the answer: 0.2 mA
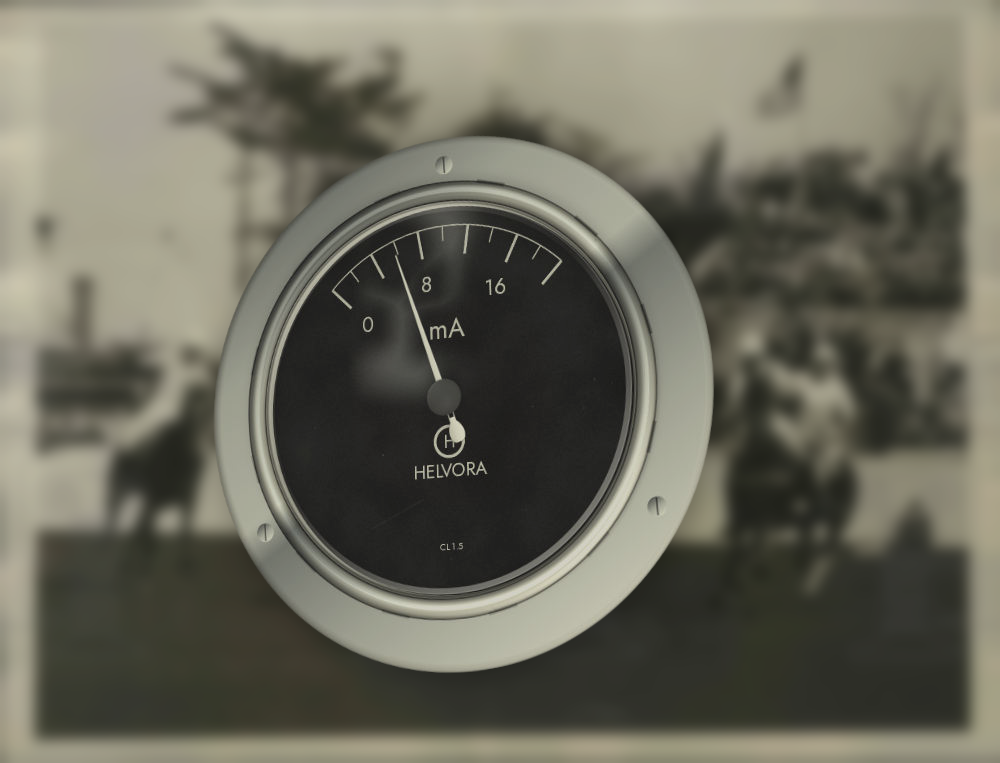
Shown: 6 mA
